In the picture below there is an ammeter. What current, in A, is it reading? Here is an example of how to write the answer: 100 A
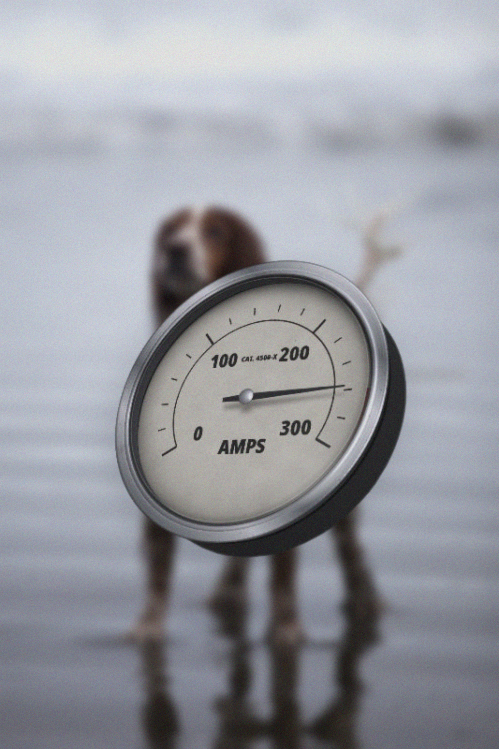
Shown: 260 A
